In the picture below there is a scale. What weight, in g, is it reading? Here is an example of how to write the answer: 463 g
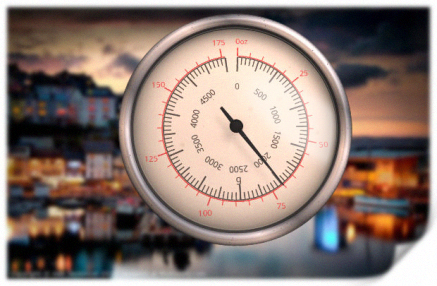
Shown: 2000 g
